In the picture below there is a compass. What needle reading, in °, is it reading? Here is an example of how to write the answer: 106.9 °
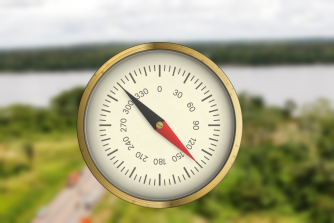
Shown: 135 °
